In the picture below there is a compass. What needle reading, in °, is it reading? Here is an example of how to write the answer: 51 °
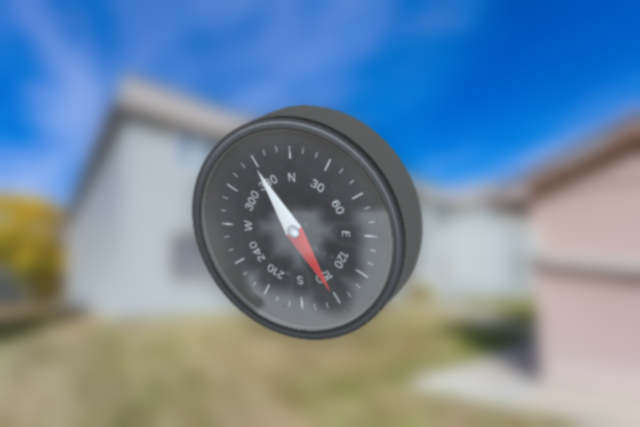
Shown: 150 °
